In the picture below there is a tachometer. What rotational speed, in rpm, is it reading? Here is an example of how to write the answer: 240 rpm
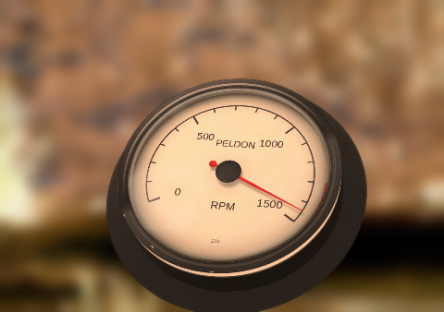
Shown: 1450 rpm
